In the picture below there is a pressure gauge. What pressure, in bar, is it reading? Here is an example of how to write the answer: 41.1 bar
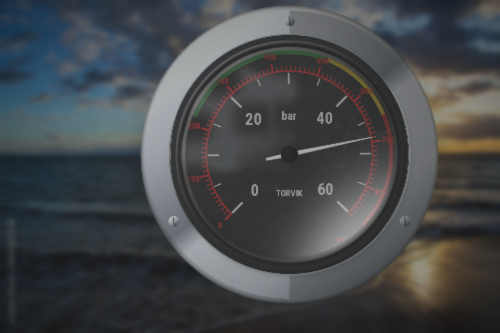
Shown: 47.5 bar
